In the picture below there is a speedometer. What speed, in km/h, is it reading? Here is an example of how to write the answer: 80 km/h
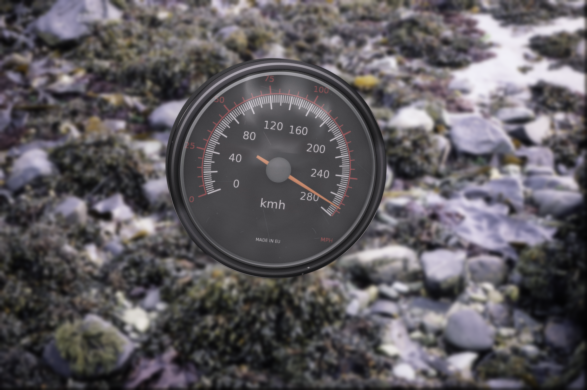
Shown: 270 km/h
